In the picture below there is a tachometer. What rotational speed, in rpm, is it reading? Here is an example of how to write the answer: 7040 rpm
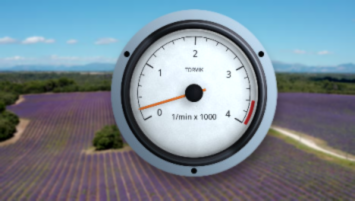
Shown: 200 rpm
